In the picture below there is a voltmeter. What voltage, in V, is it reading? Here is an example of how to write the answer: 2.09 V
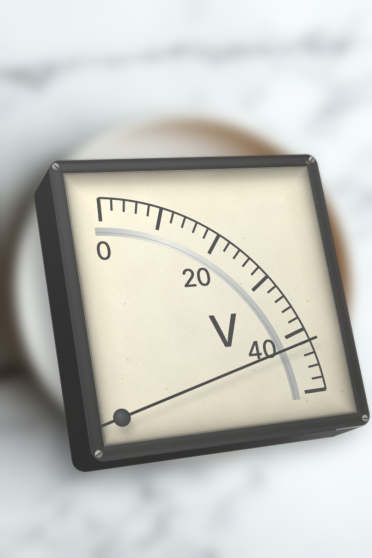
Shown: 42 V
